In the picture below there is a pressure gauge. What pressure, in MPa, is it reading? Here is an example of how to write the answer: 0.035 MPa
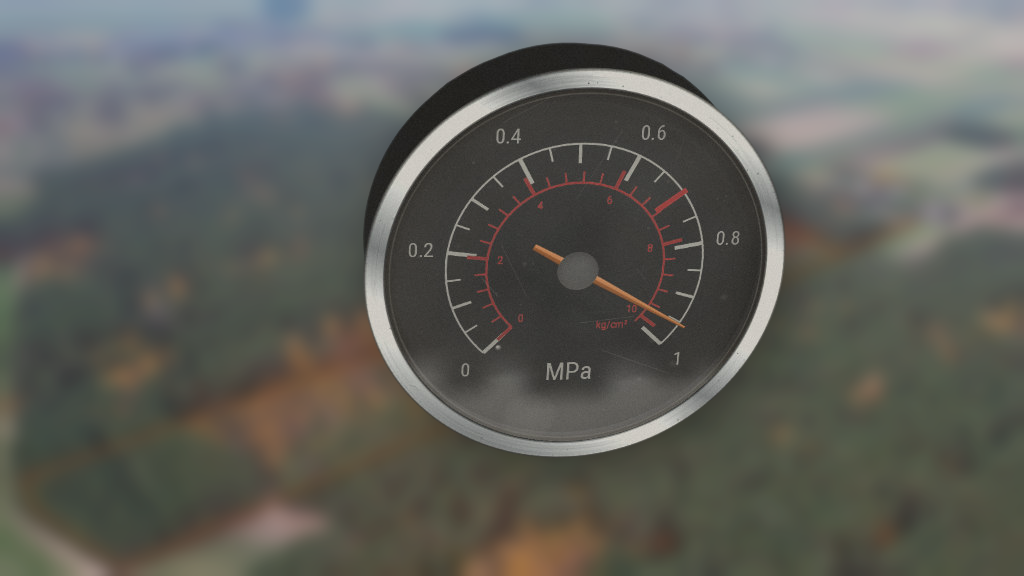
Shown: 0.95 MPa
